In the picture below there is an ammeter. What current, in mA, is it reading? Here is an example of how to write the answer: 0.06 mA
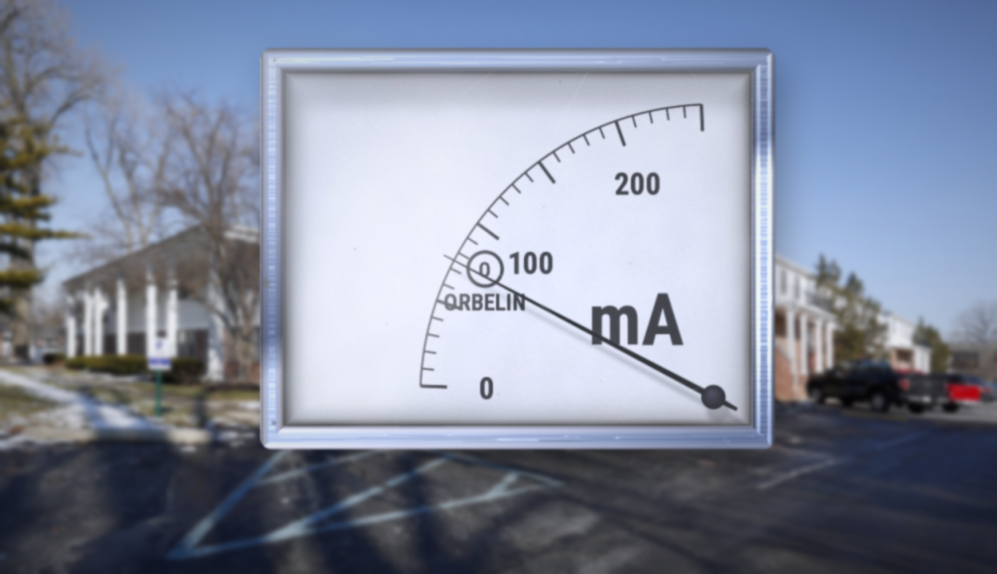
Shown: 75 mA
